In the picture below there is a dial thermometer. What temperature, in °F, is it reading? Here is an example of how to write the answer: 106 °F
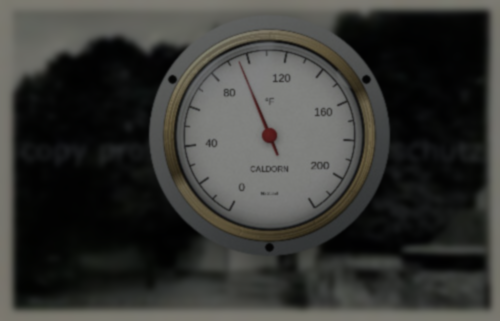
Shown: 95 °F
